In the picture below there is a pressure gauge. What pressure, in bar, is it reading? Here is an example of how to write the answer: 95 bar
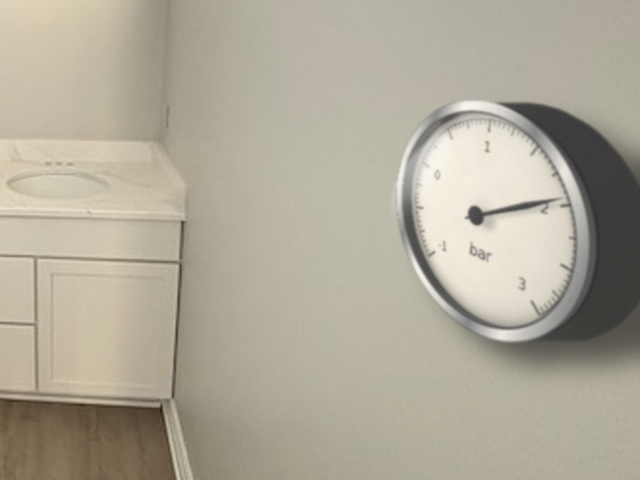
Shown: 1.95 bar
